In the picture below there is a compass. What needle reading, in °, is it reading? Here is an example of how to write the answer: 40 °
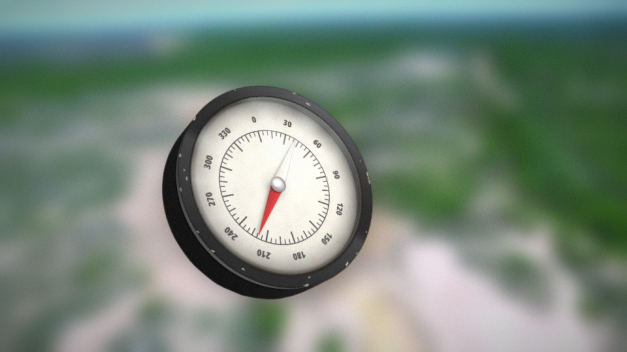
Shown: 220 °
